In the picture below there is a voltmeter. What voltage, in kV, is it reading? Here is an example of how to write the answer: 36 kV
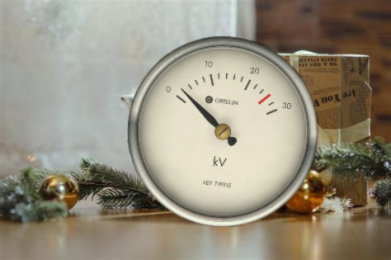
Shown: 2 kV
